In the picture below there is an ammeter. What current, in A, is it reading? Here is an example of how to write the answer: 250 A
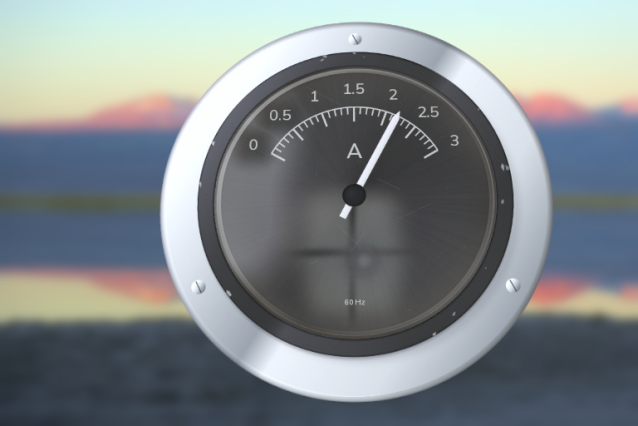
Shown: 2.2 A
